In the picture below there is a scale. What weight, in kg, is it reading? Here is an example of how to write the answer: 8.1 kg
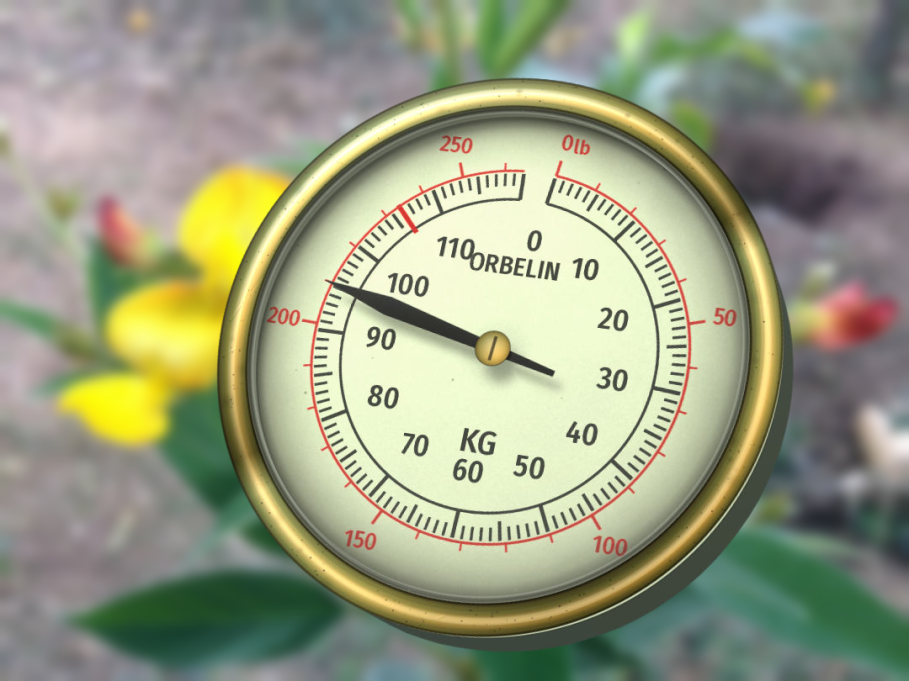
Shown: 95 kg
